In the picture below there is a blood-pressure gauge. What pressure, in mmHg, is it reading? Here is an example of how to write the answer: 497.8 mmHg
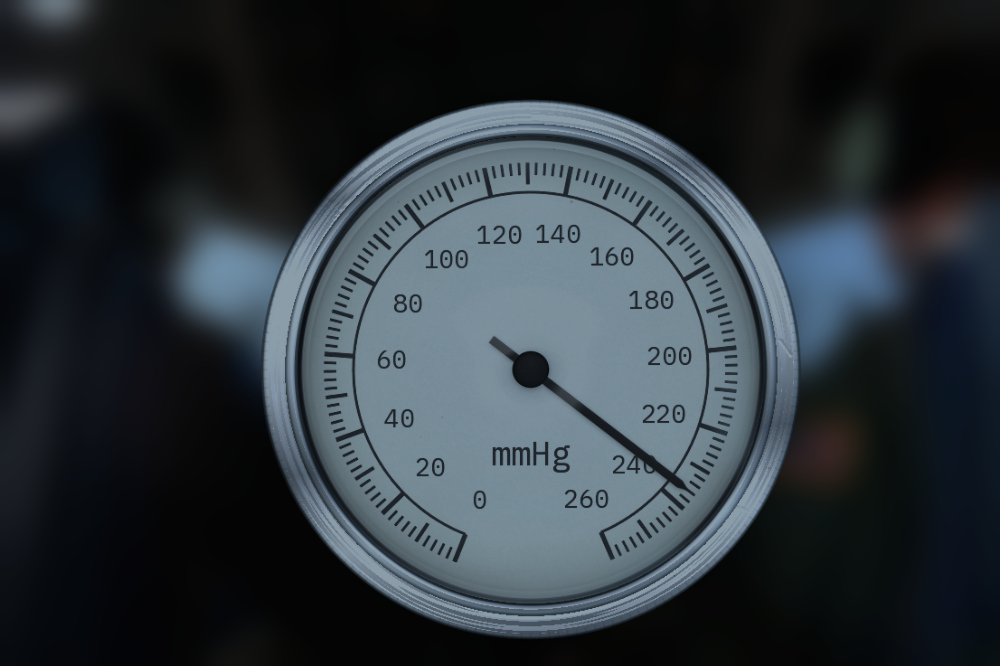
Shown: 236 mmHg
